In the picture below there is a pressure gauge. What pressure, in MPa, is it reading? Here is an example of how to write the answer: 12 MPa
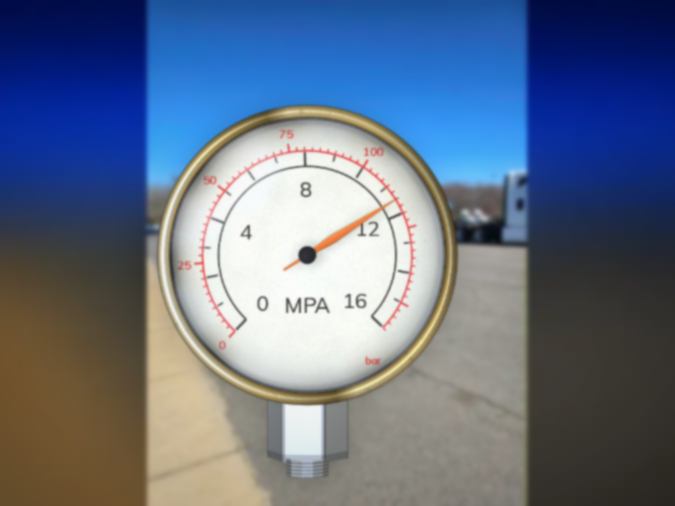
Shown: 11.5 MPa
